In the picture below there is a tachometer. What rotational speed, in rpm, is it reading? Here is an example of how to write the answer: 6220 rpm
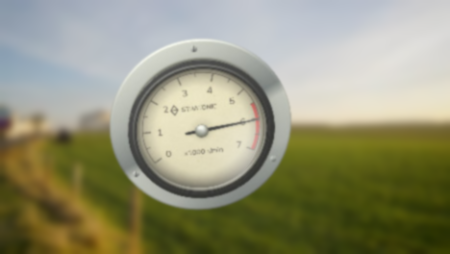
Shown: 6000 rpm
